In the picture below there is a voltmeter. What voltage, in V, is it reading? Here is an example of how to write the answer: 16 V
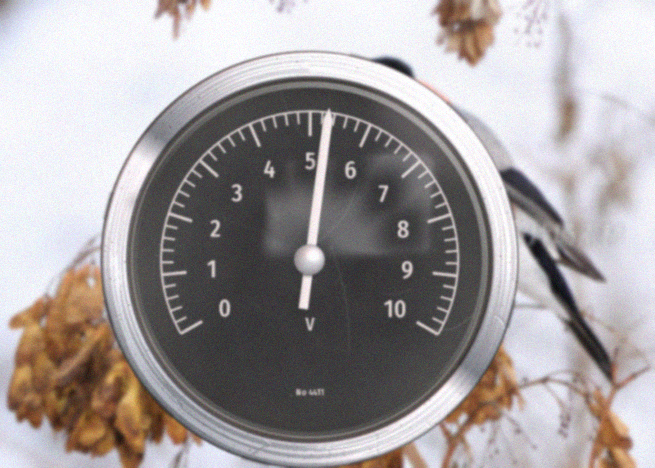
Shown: 5.3 V
